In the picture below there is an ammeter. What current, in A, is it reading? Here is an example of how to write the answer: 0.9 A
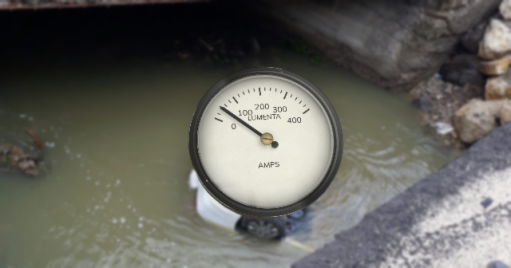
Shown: 40 A
